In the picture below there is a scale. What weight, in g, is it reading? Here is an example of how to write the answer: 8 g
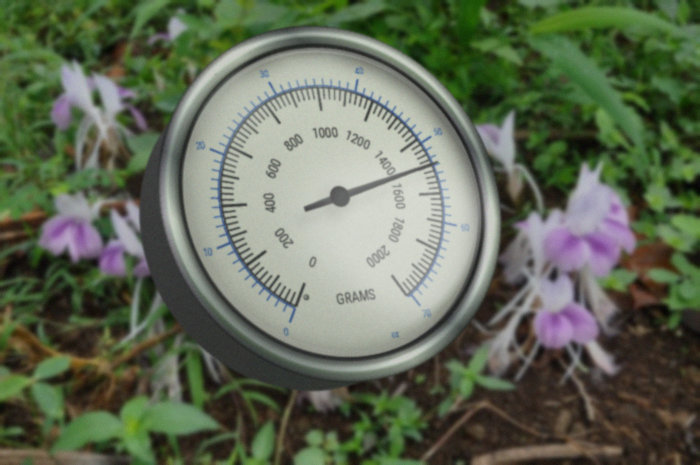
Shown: 1500 g
